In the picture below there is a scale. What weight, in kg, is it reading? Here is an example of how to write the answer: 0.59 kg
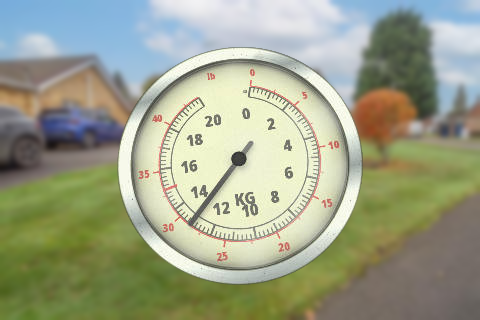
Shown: 13 kg
